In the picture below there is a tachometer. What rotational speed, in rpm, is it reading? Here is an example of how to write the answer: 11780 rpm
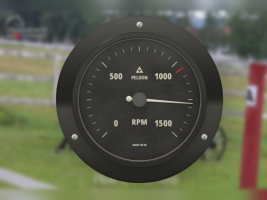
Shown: 1275 rpm
